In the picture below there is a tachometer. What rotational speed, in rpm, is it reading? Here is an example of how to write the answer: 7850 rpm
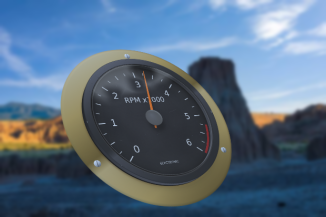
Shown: 3250 rpm
